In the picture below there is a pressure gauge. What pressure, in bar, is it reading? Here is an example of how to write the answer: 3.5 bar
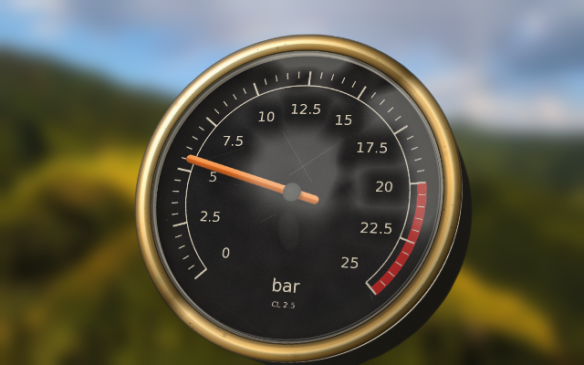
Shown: 5.5 bar
